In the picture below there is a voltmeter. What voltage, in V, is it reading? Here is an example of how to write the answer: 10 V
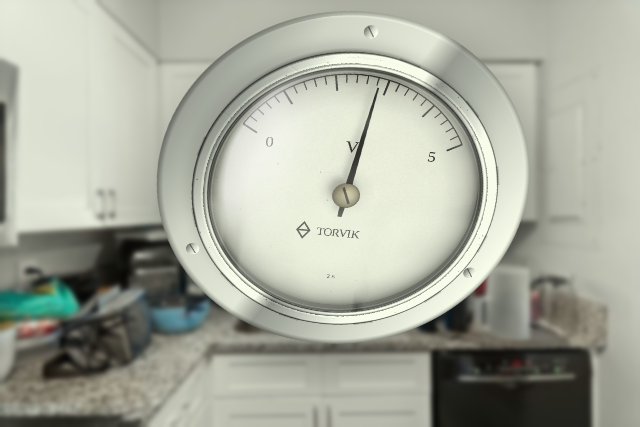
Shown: 2.8 V
